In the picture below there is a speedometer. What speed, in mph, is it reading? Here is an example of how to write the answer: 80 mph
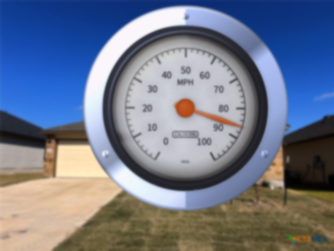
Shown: 86 mph
